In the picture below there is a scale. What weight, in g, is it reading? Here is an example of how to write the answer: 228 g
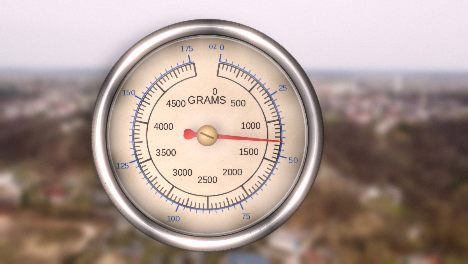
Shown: 1250 g
